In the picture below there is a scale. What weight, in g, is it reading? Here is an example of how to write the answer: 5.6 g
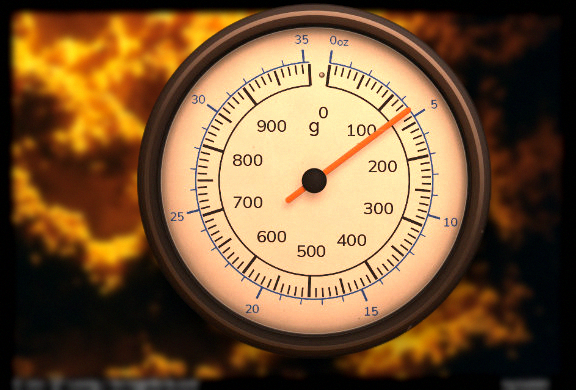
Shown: 130 g
